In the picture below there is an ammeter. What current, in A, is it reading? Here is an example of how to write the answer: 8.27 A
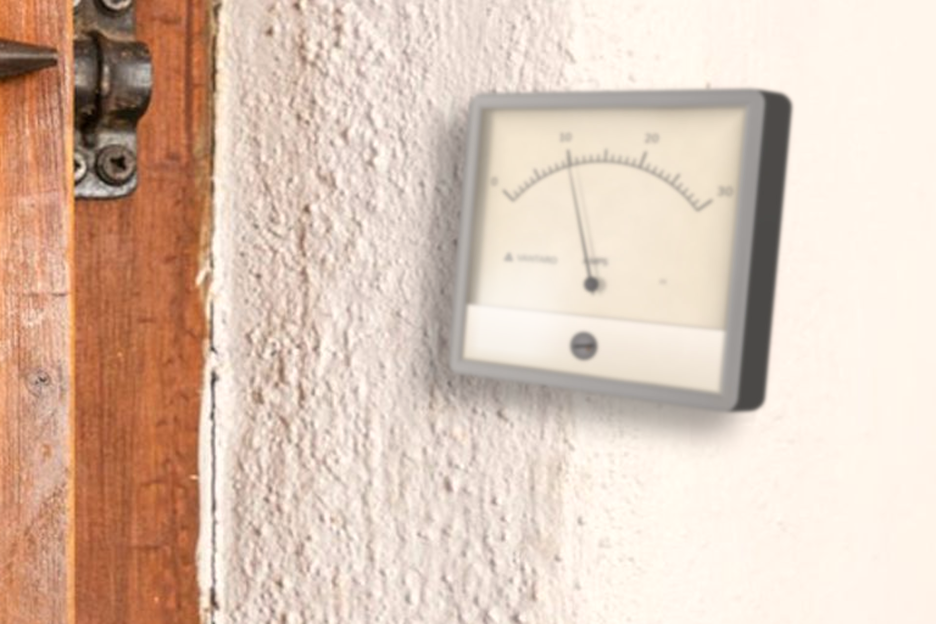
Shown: 10 A
